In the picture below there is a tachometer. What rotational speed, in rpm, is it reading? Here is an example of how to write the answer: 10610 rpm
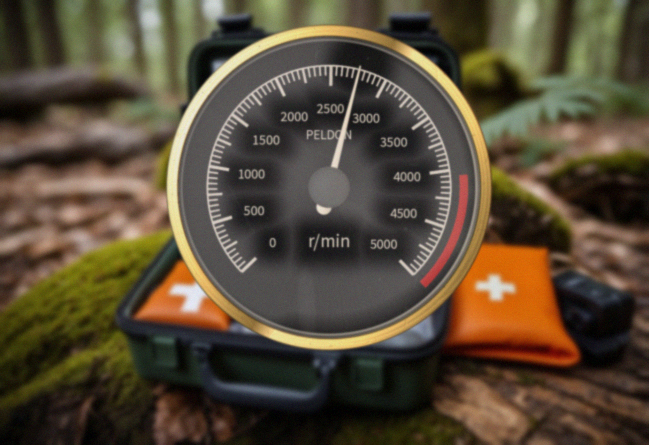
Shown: 2750 rpm
